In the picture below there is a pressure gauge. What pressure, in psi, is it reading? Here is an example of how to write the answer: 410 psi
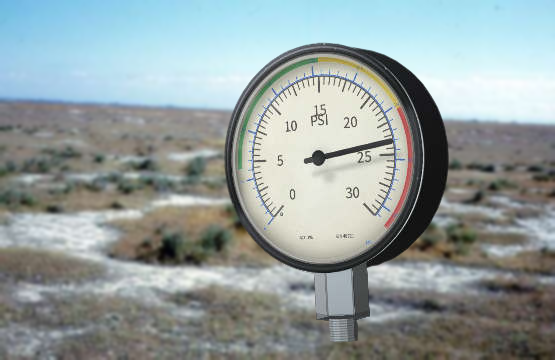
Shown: 24 psi
